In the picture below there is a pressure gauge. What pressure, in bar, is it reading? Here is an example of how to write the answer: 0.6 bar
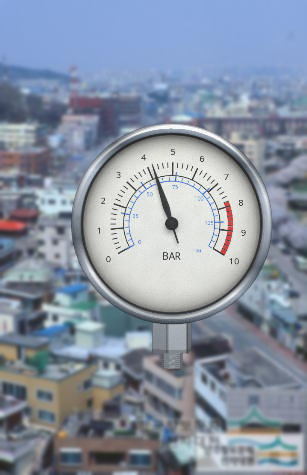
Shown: 4.2 bar
